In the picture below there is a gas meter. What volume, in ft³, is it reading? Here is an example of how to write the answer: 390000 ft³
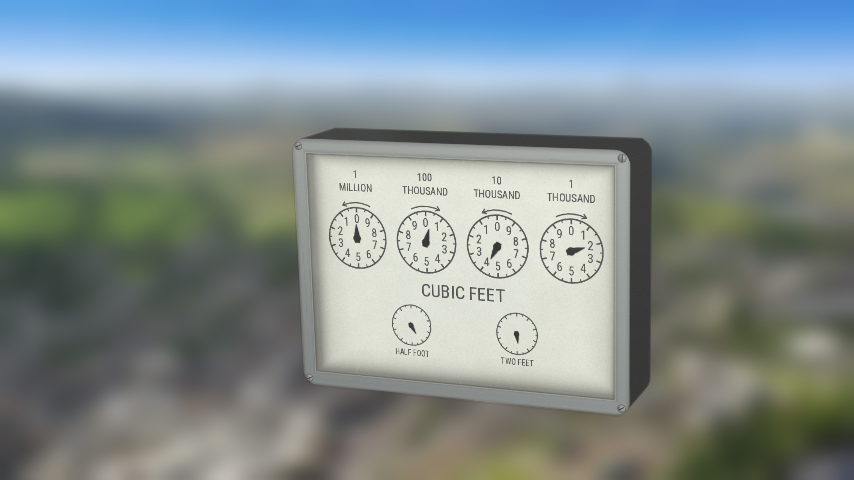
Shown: 4200 ft³
